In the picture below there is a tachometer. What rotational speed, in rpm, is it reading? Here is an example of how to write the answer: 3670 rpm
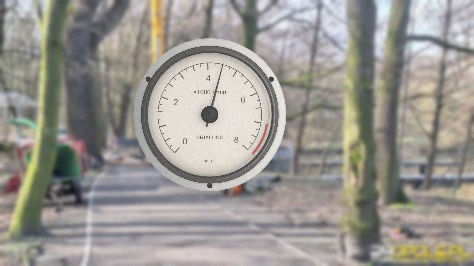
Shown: 4500 rpm
